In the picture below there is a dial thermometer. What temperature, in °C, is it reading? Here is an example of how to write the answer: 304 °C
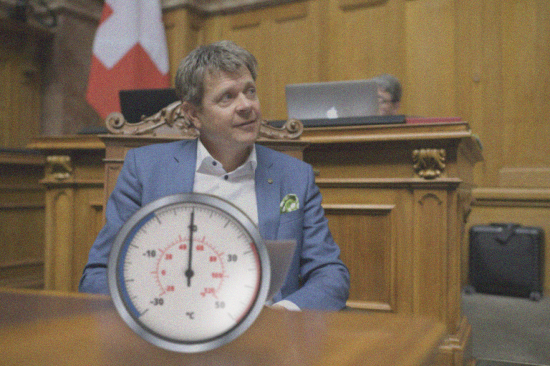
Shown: 10 °C
